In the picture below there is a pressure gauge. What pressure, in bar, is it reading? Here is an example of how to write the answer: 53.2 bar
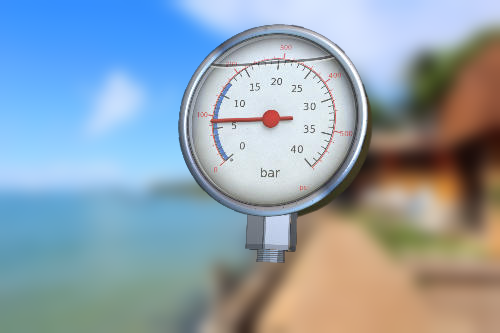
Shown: 6 bar
